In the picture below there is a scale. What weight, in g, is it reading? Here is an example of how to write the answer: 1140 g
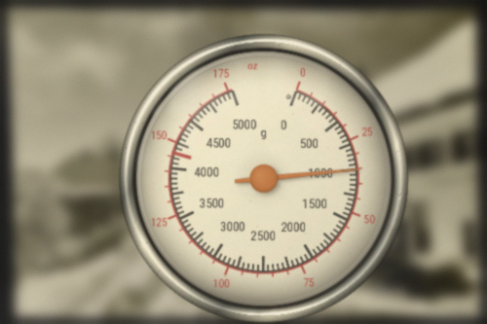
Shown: 1000 g
